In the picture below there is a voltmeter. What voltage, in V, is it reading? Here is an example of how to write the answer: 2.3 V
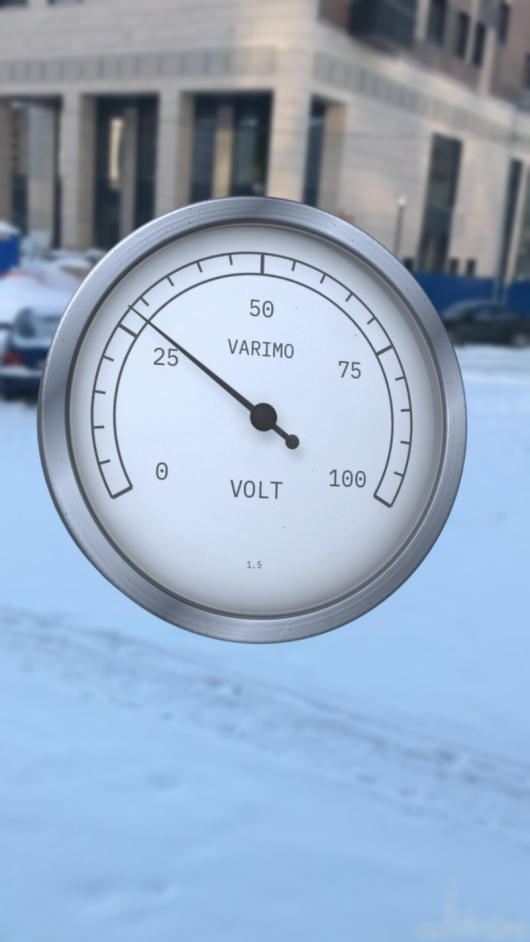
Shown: 27.5 V
